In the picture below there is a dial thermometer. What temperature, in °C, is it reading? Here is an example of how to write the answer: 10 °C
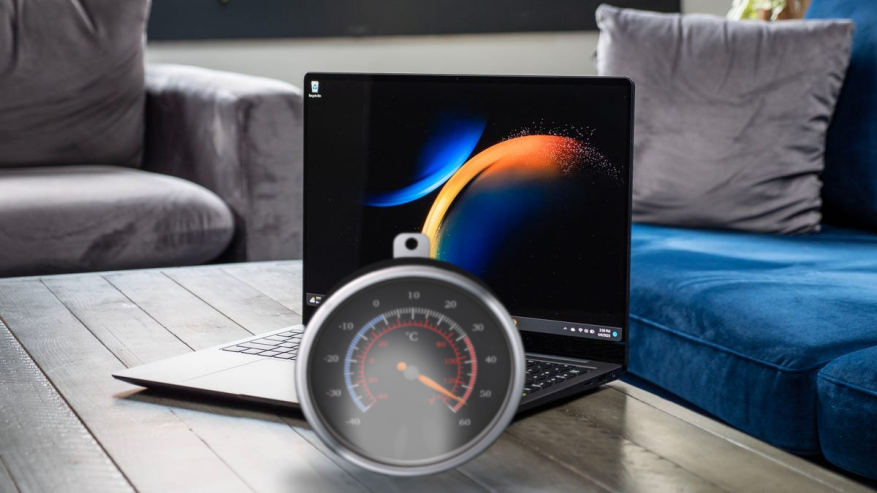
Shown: 55 °C
